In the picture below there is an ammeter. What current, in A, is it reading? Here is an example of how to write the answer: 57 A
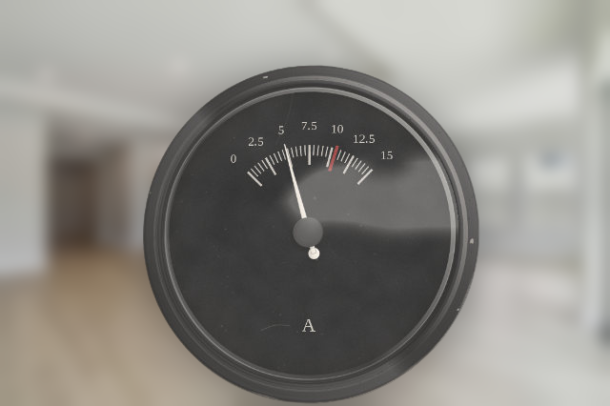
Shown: 5 A
